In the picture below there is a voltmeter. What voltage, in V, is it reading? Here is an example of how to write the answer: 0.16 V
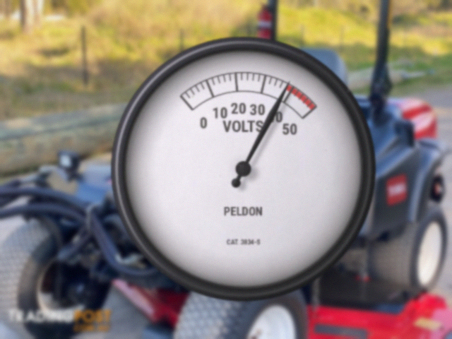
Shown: 38 V
